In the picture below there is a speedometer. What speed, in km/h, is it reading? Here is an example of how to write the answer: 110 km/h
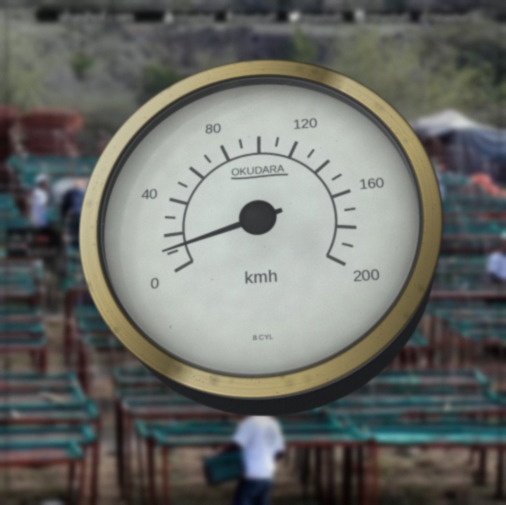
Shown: 10 km/h
